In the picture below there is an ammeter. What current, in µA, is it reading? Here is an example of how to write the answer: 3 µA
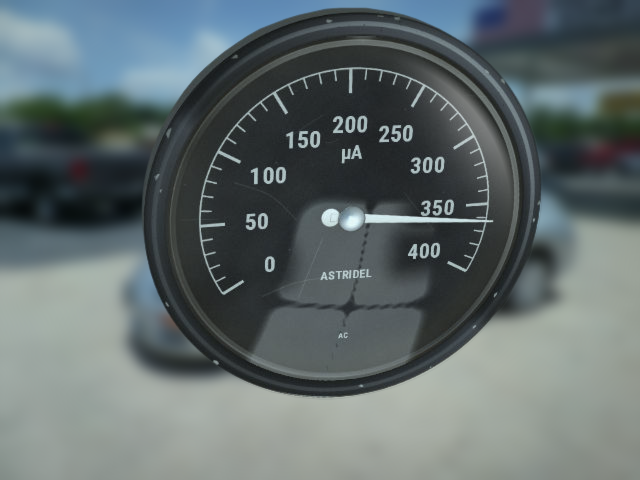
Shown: 360 µA
